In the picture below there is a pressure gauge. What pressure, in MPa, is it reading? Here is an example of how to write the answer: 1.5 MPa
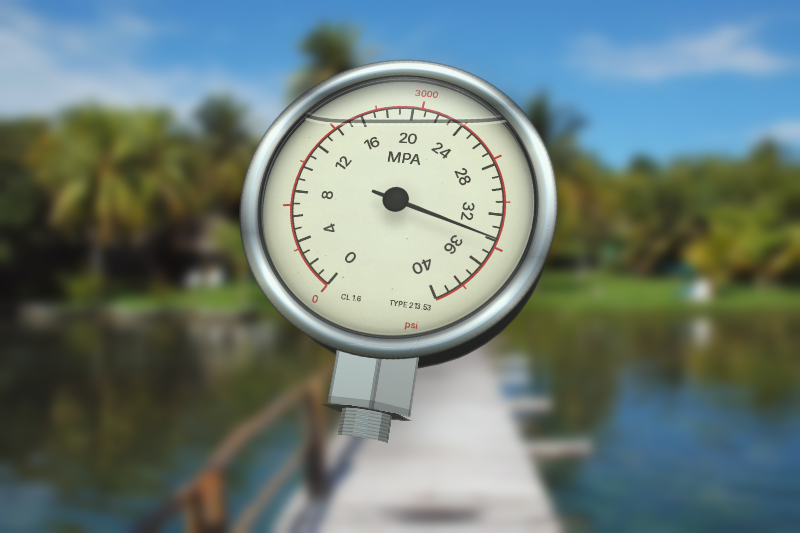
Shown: 34 MPa
